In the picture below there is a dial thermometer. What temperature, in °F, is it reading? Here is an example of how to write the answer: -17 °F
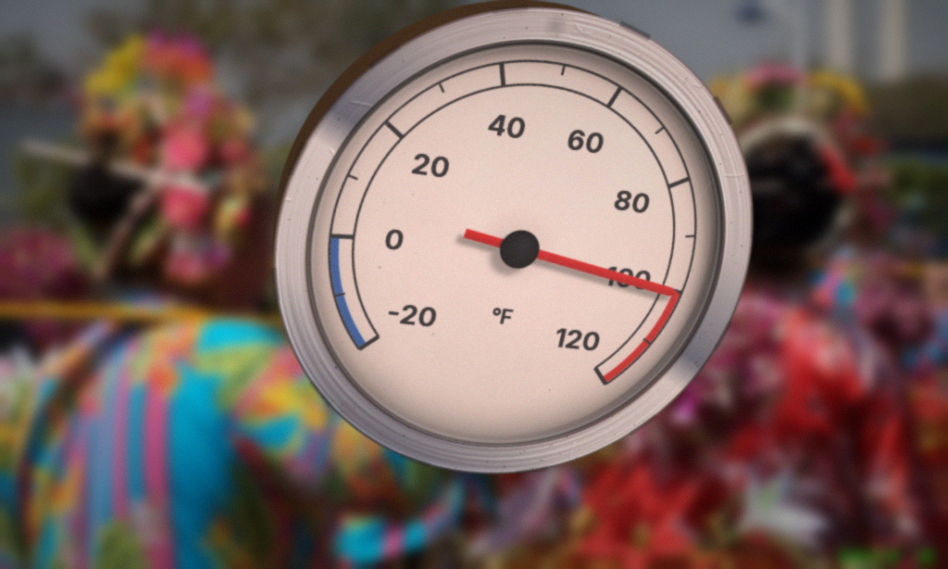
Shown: 100 °F
